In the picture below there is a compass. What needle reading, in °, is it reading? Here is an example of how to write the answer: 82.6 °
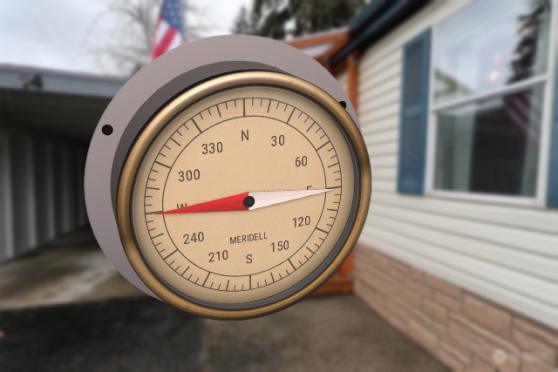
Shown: 270 °
